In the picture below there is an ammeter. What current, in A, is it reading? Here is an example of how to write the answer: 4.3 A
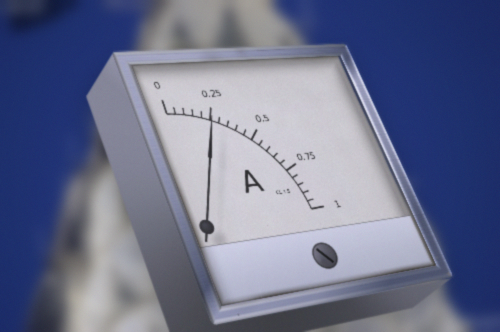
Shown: 0.25 A
